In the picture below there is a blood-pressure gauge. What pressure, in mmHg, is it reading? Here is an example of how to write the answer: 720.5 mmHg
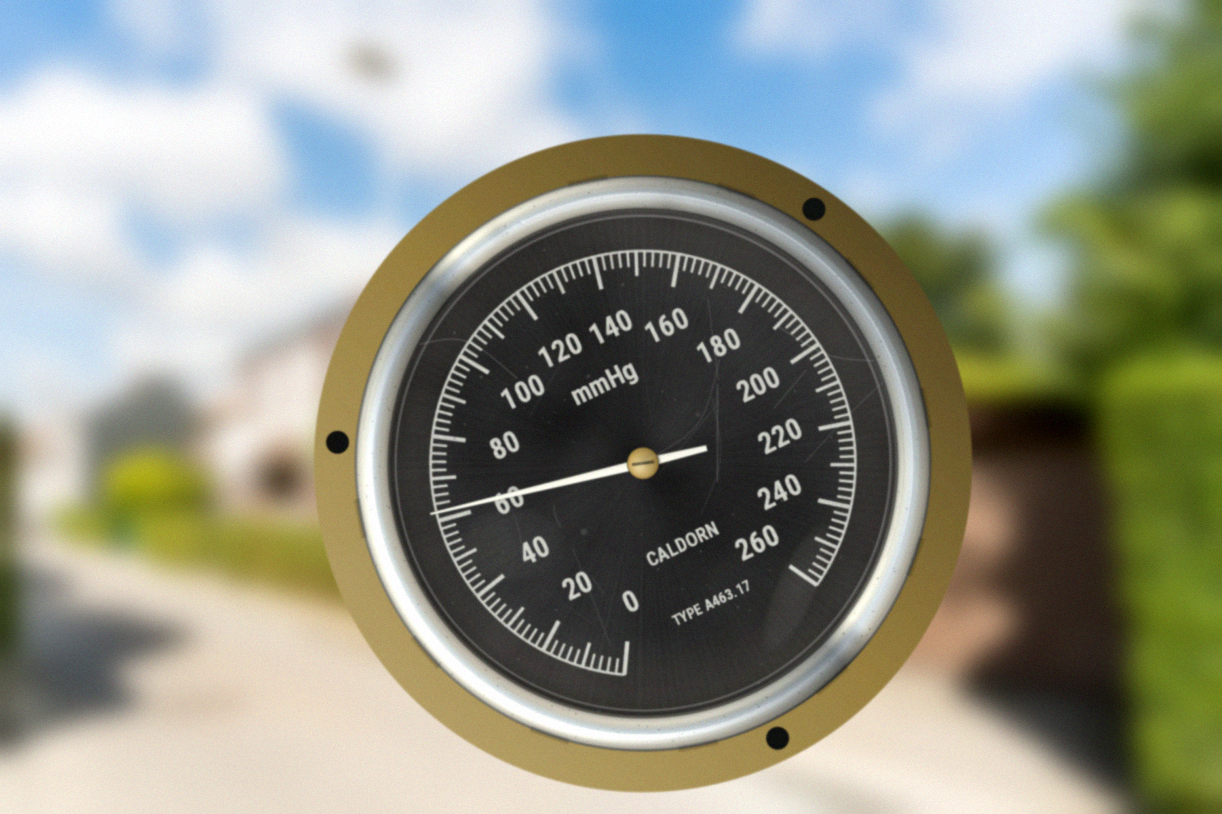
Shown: 62 mmHg
